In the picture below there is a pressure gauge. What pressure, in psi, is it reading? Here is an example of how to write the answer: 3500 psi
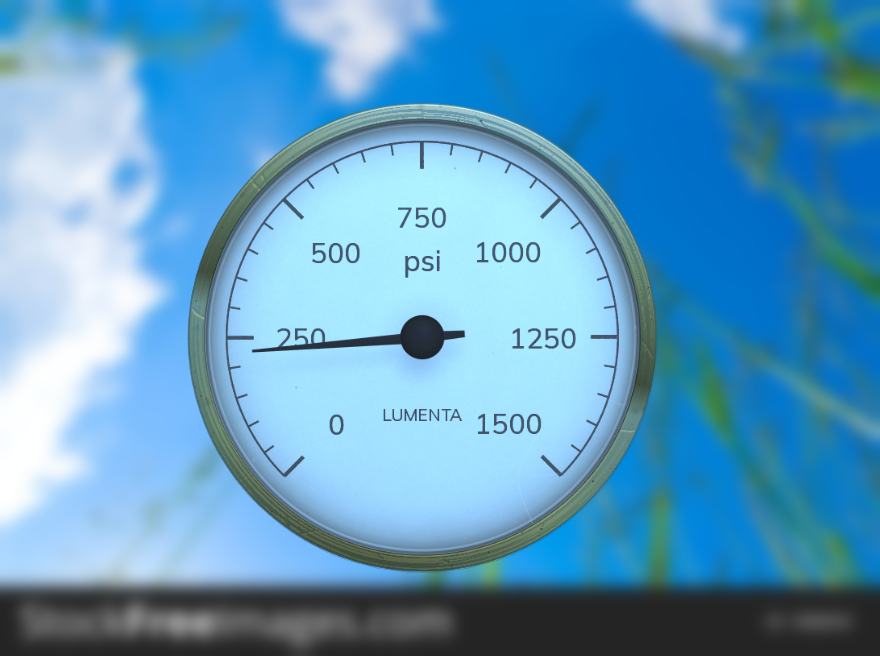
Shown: 225 psi
